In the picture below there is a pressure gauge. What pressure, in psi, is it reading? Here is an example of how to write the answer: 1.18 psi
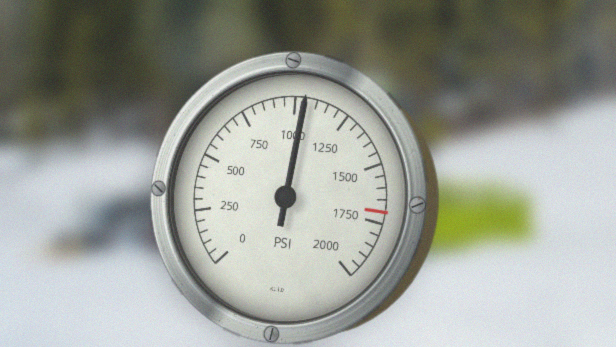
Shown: 1050 psi
